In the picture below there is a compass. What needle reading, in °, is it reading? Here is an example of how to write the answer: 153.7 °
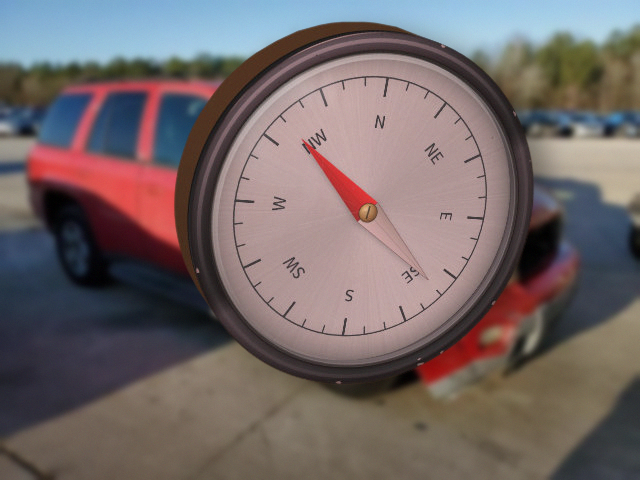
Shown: 310 °
